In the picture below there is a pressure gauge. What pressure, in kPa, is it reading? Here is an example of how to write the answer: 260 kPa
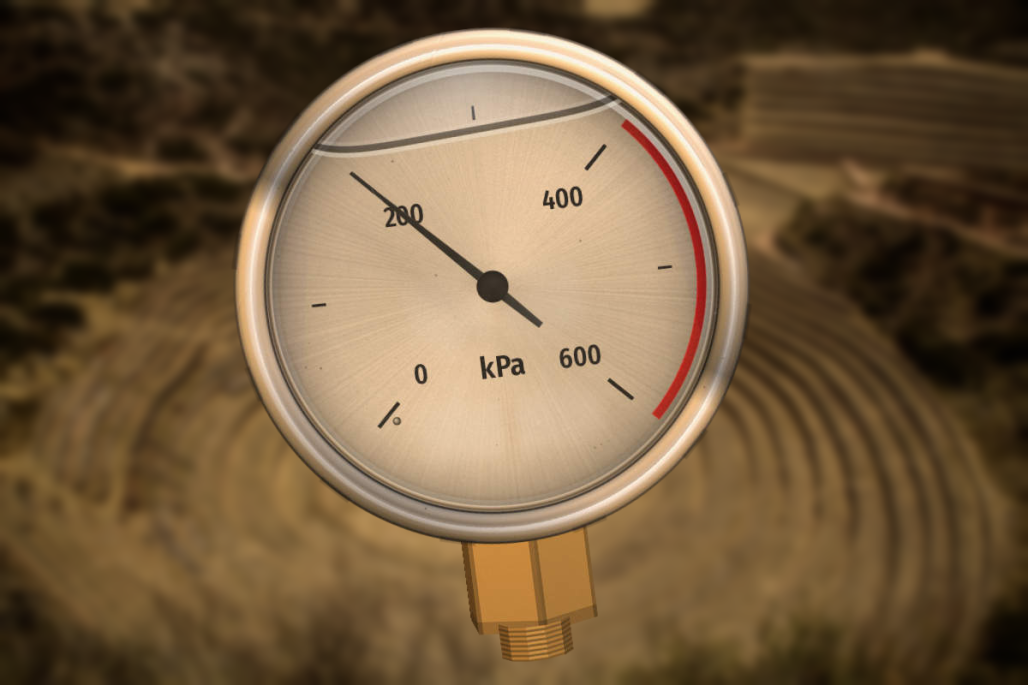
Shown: 200 kPa
